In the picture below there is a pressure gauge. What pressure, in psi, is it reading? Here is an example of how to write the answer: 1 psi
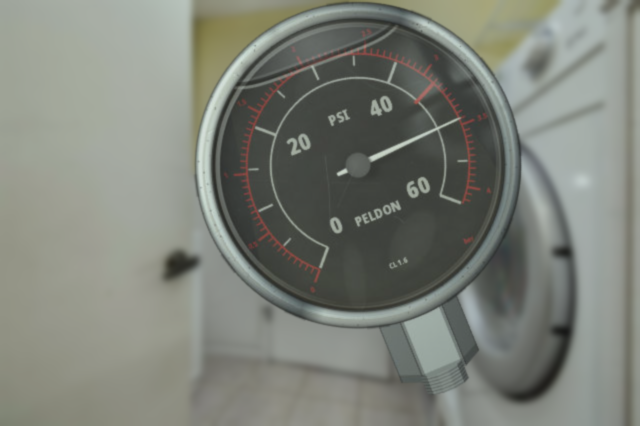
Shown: 50 psi
